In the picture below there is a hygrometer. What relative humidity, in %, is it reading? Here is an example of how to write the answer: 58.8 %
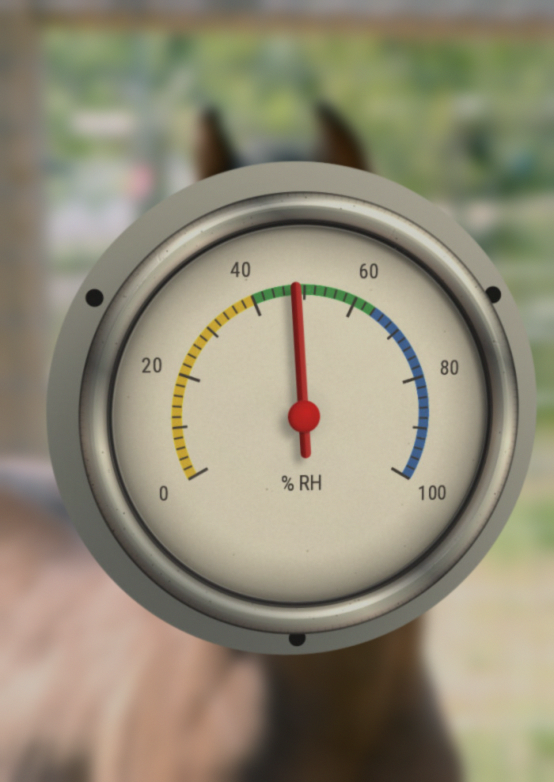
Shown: 48 %
